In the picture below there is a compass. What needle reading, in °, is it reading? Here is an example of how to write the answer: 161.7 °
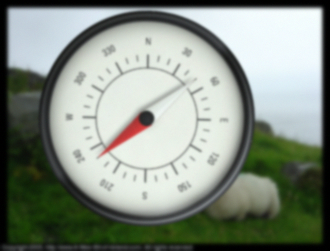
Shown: 230 °
